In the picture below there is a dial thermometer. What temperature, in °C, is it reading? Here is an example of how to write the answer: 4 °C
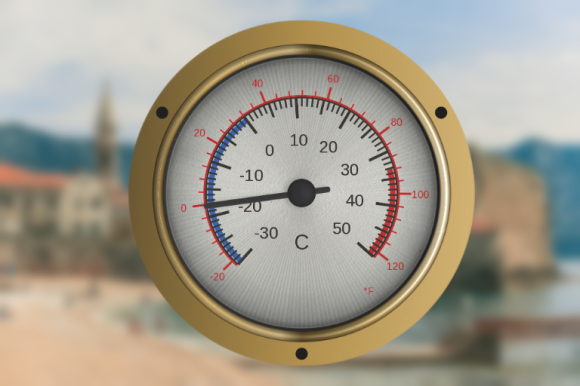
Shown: -18 °C
